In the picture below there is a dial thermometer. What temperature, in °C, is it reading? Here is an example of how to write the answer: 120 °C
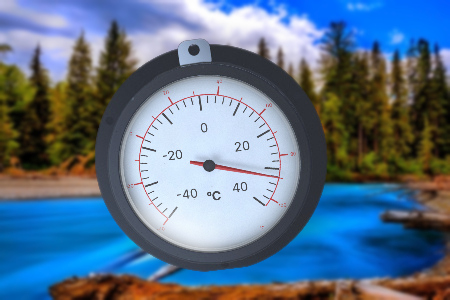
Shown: 32 °C
